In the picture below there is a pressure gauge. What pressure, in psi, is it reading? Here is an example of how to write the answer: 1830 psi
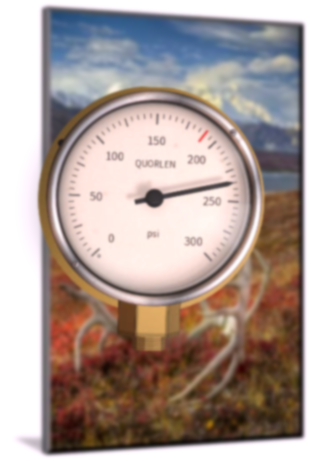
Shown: 235 psi
